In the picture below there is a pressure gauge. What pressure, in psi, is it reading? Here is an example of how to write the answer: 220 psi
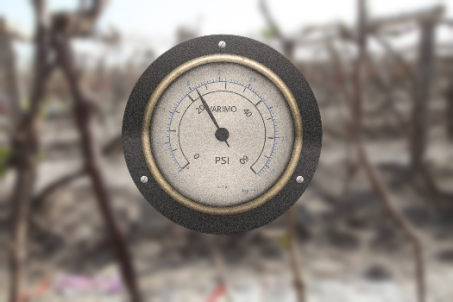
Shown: 22.5 psi
